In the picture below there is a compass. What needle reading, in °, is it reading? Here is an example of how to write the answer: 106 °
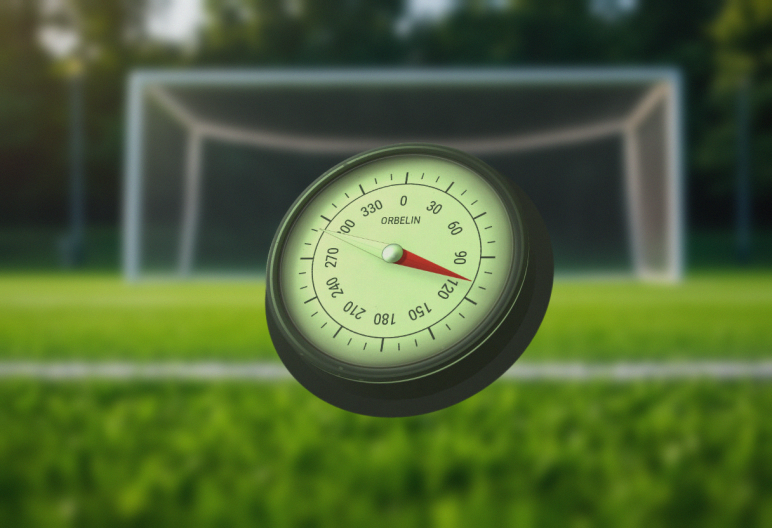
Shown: 110 °
